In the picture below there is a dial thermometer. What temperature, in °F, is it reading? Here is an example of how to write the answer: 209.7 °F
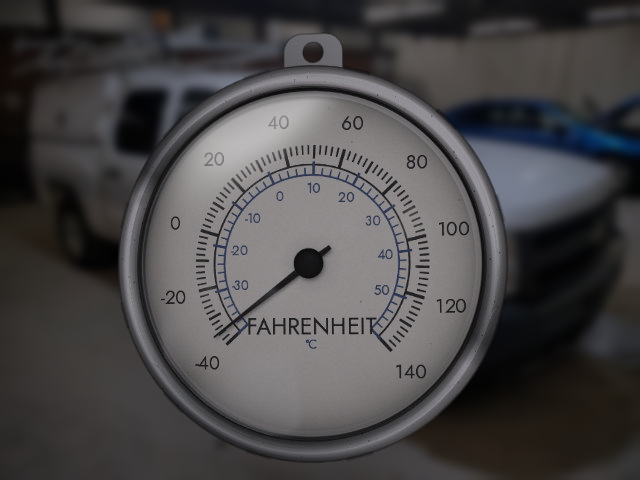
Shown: -36 °F
